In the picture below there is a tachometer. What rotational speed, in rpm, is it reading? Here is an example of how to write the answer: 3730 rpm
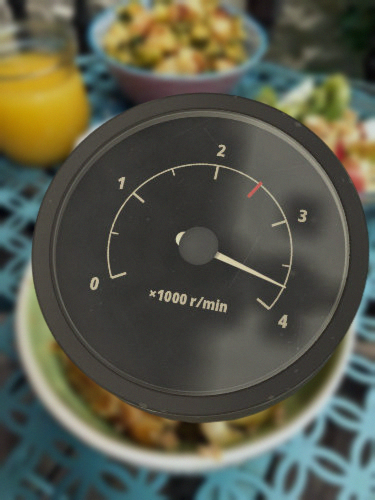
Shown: 3750 rpm
